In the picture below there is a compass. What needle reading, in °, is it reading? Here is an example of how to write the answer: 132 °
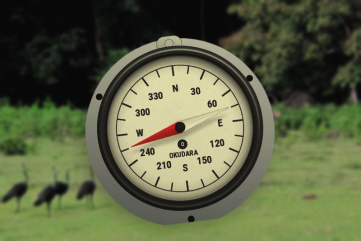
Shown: 255 °
